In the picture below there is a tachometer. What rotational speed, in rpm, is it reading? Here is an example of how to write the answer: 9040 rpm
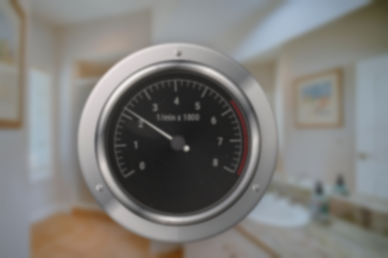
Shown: 2200 rpm
